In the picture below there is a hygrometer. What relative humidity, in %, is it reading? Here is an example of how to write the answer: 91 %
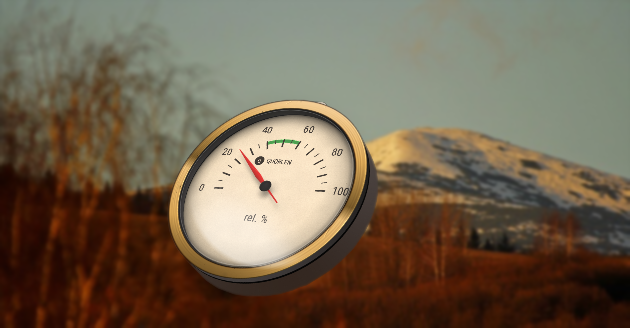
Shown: 25 %
